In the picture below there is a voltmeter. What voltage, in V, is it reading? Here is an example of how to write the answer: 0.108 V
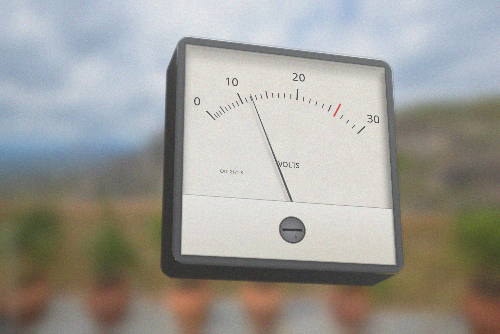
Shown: 12 V
